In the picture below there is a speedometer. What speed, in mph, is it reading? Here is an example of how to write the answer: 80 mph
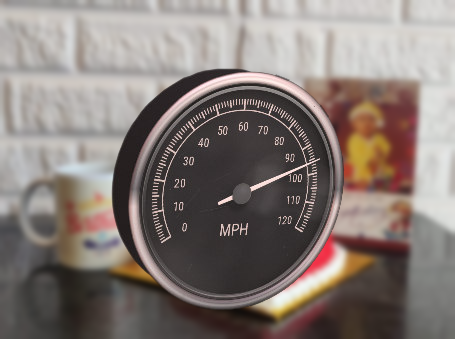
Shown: 95 mph
